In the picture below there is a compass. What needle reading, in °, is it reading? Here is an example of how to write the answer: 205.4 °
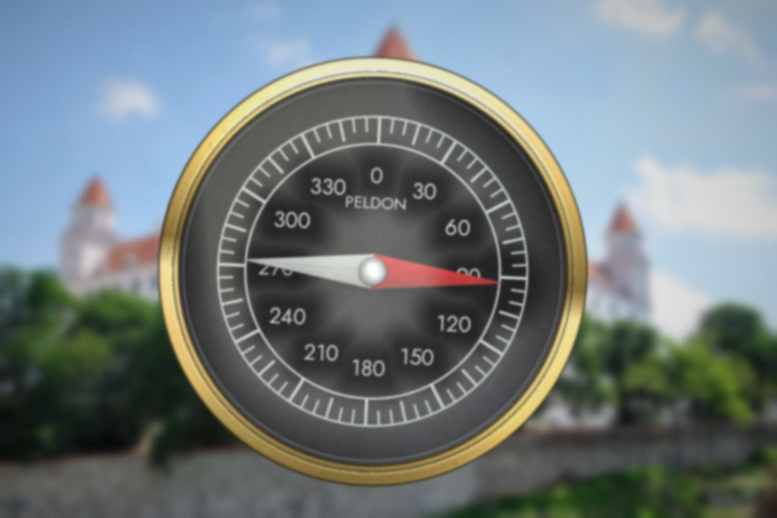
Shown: 92.5 °
